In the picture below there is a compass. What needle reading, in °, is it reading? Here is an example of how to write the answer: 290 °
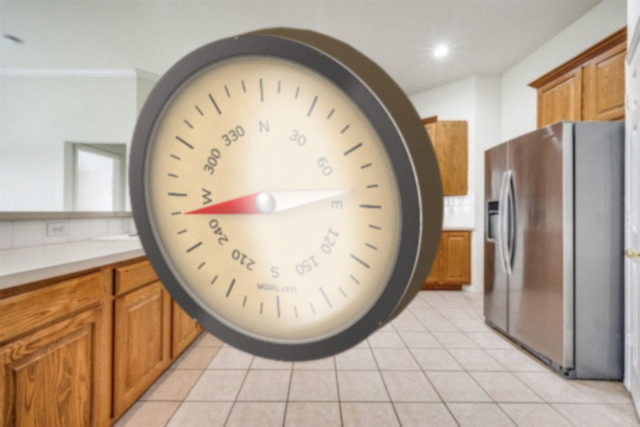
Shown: 260 °
